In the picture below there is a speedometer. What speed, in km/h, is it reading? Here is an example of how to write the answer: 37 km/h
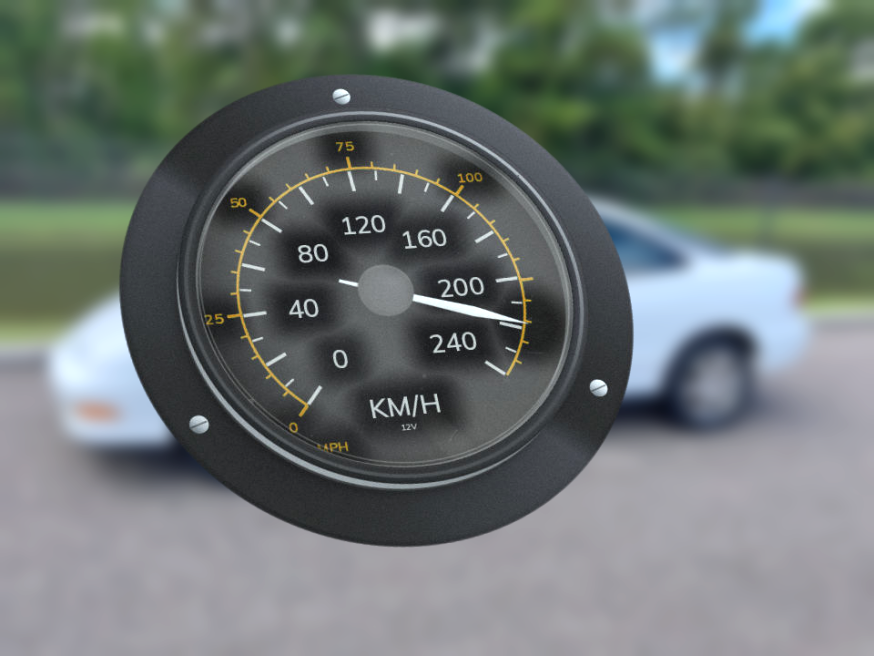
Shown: 220 km/h
